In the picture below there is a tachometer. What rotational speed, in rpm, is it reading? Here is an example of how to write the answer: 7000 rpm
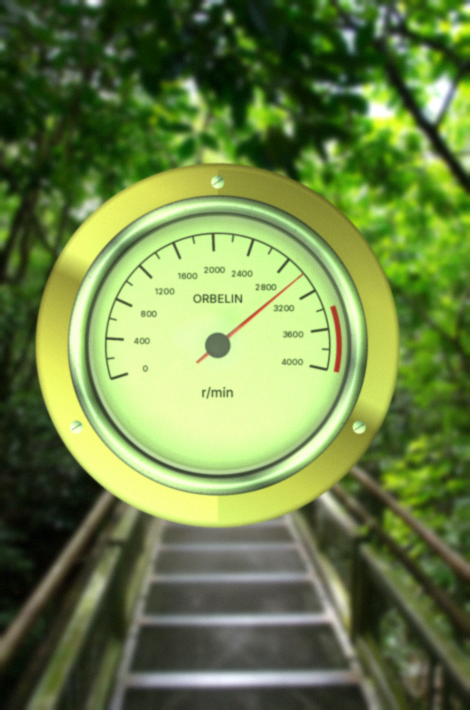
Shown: 3000 rpm
